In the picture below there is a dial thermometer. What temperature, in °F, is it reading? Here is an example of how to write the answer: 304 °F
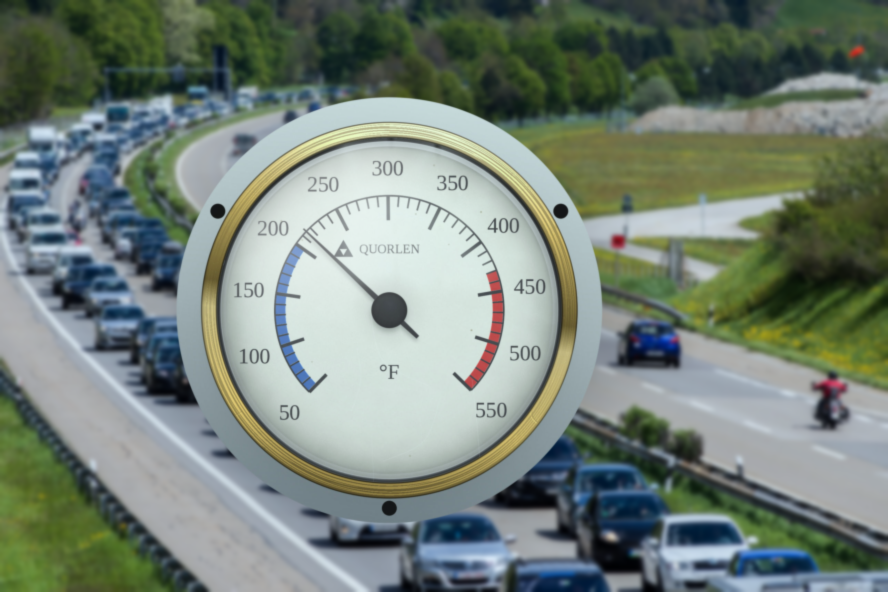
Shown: 215 °F
